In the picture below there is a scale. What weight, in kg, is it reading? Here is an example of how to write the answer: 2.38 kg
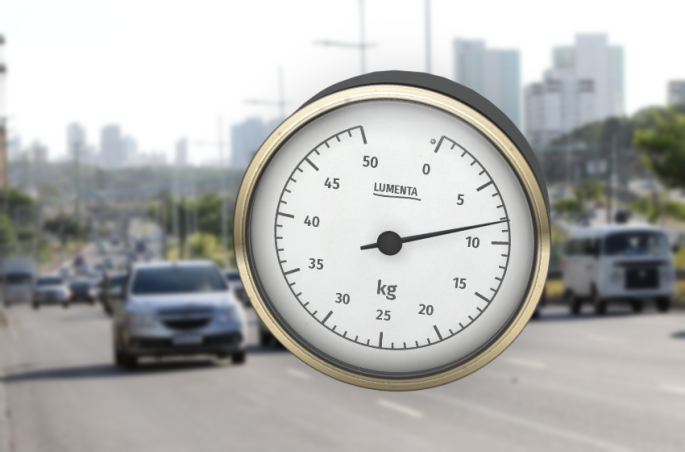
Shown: 8 kg
